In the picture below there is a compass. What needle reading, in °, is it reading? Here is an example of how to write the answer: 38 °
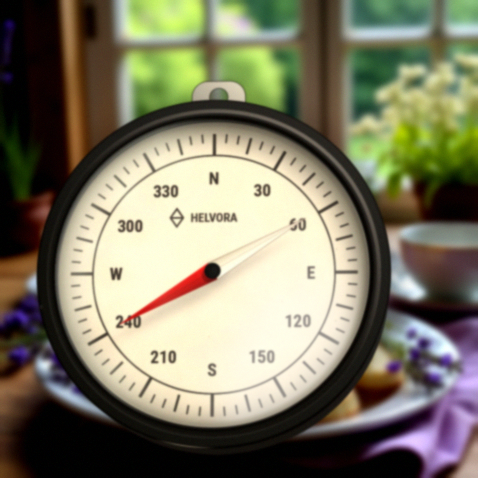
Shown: 240 °
